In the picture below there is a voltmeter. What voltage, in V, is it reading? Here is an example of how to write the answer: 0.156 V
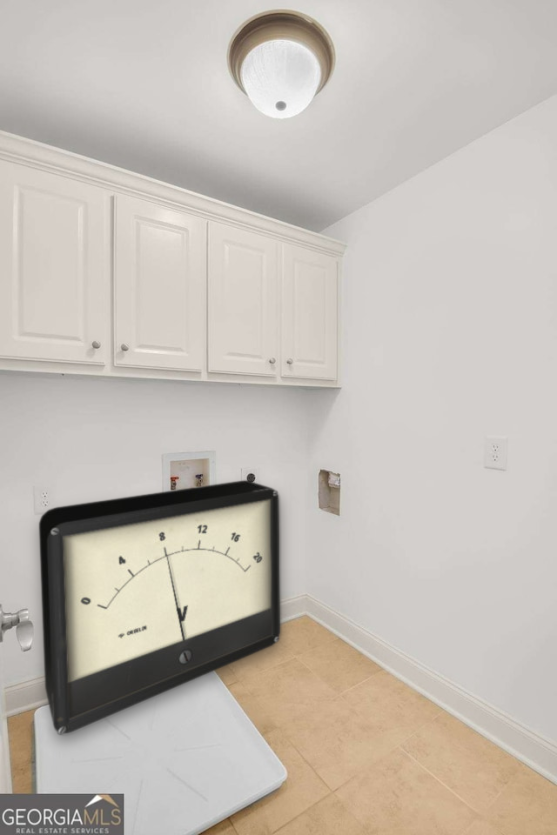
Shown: 8 V
